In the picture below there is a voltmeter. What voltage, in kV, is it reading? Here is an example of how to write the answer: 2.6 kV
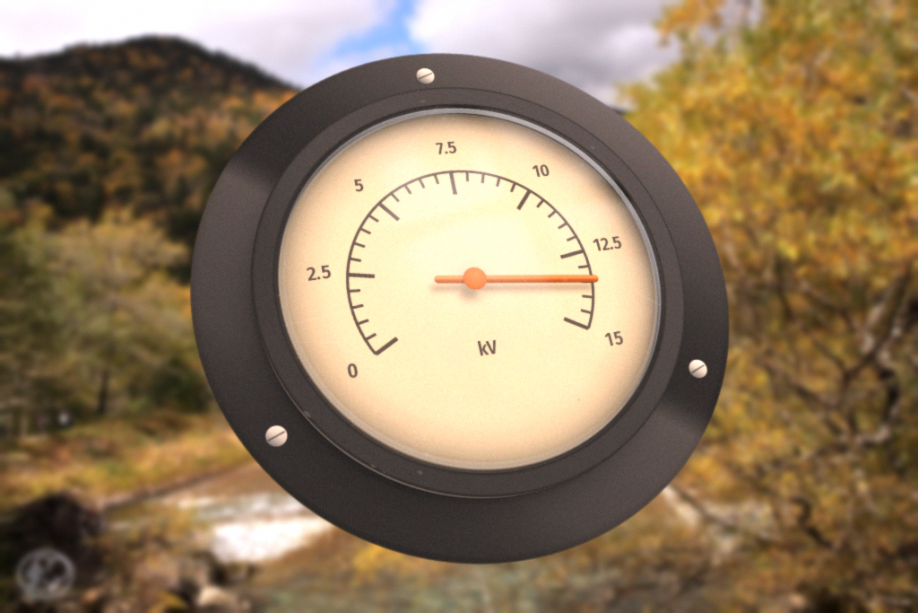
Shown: 13.5 kV
